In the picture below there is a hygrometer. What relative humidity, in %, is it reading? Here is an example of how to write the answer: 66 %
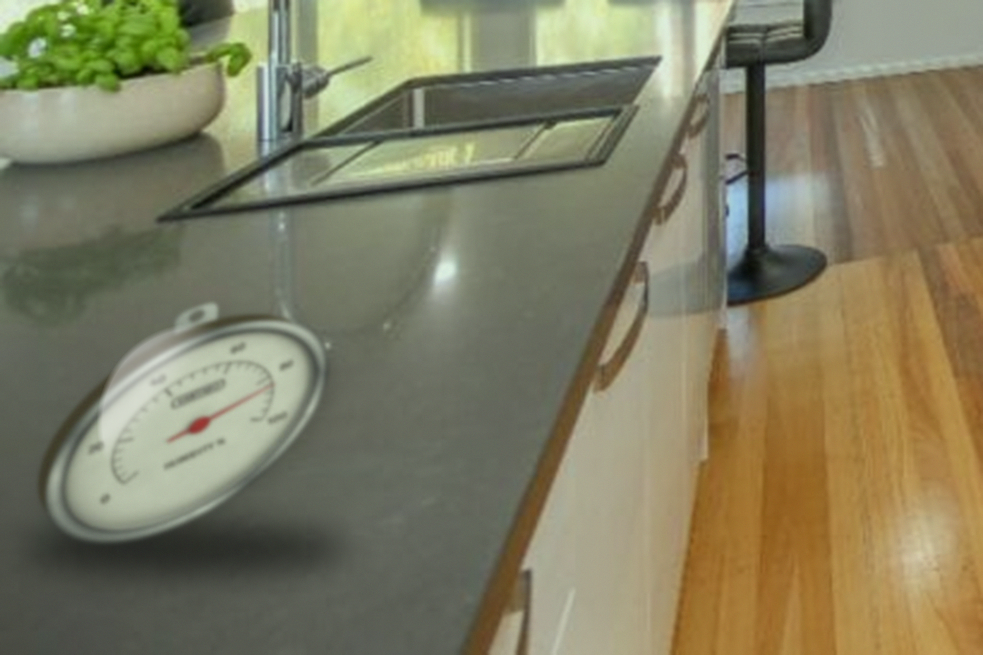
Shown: 84 %
